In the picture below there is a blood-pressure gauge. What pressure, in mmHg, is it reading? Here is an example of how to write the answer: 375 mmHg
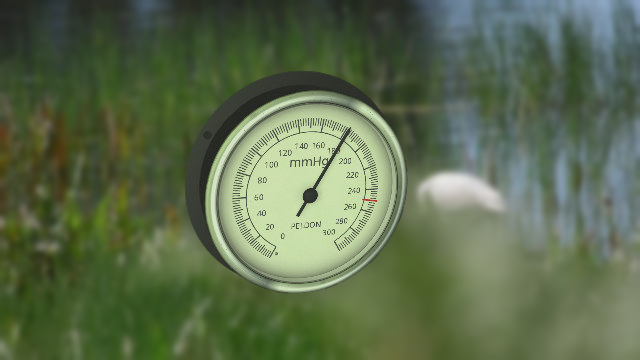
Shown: 180 mmHg
